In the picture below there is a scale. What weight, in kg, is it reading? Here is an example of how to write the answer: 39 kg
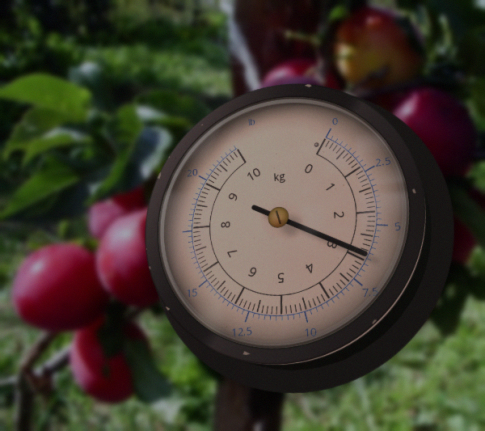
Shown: 2.9 kg
